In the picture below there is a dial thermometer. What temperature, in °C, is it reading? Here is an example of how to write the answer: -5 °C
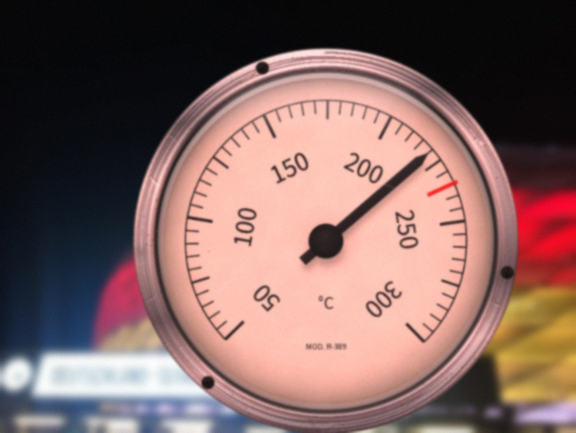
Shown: 220 °C
